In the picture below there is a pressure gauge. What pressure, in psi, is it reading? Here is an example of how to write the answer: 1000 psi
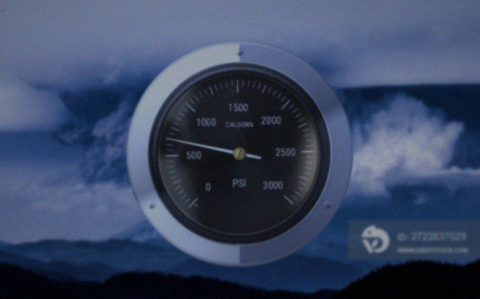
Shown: 650 psi
